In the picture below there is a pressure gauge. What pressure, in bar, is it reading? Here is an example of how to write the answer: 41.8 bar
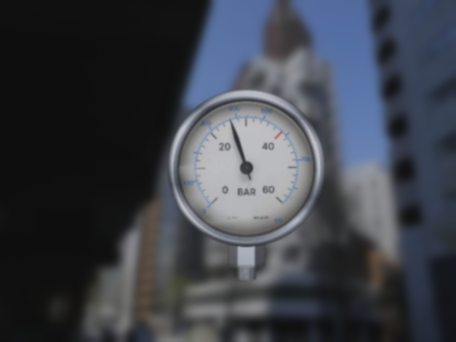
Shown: 26 bar
